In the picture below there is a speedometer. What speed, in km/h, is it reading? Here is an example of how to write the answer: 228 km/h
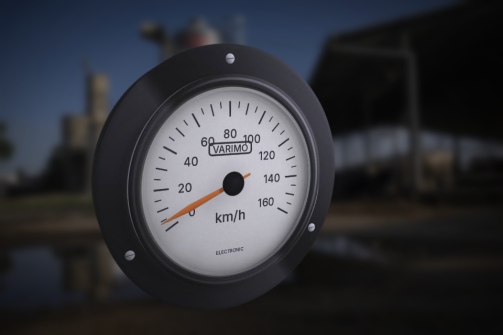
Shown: 5 km/h
